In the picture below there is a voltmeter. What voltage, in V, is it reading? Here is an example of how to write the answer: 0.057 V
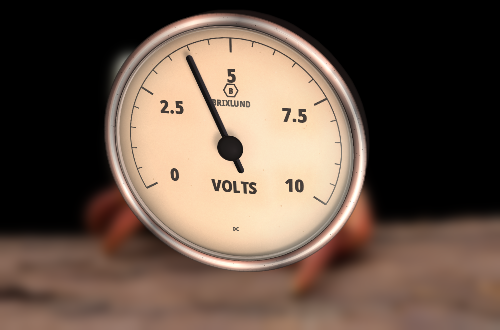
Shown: 4 V
